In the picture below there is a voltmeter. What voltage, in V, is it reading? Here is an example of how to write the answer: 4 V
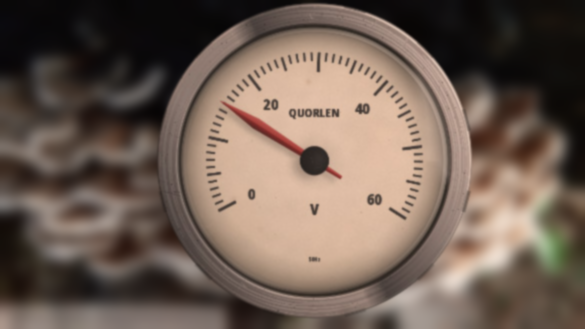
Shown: 15 V
